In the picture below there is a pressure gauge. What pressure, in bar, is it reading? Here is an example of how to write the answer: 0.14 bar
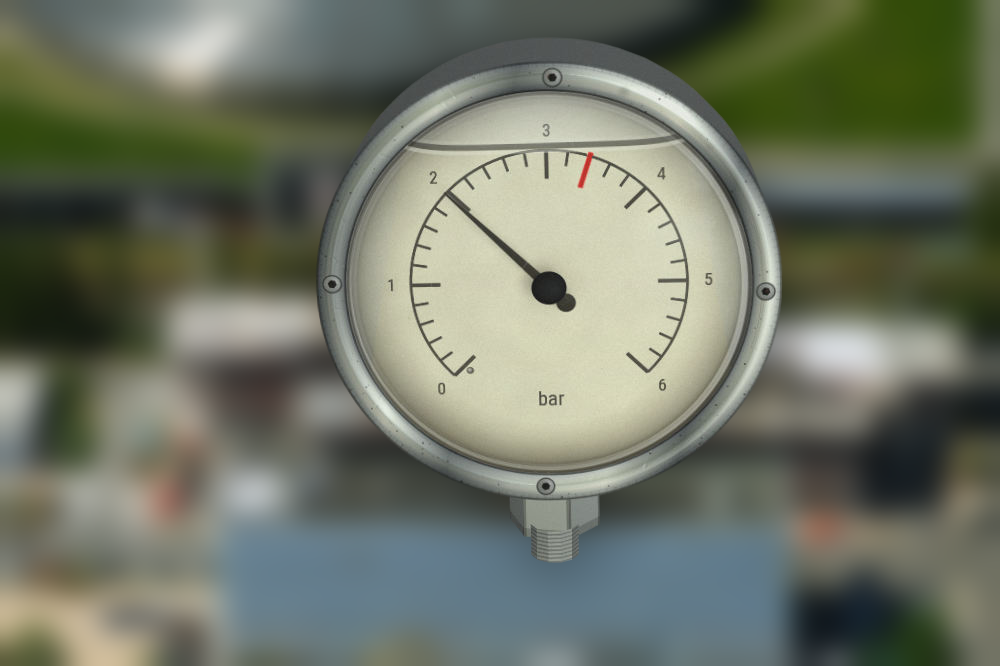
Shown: 2 bar
